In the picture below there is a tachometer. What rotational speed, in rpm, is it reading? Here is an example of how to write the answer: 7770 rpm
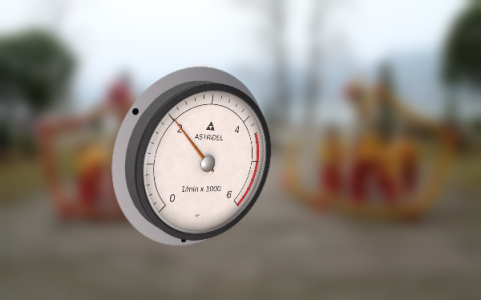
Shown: 2000 rpm
